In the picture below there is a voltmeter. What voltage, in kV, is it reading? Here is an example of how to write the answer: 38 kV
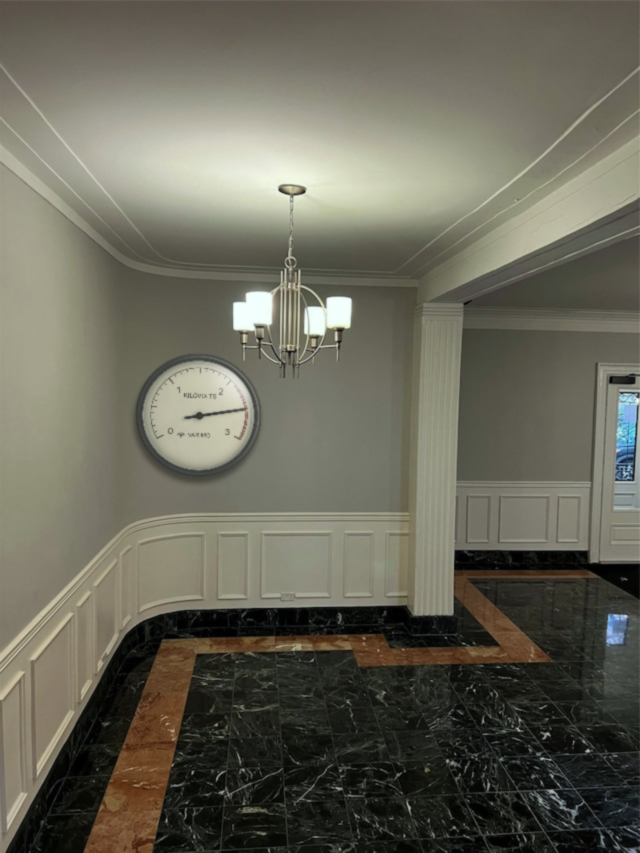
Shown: 2.5 kV
